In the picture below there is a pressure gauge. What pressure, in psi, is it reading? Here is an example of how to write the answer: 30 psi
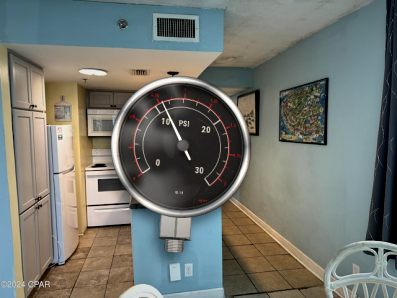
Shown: 11 psi
